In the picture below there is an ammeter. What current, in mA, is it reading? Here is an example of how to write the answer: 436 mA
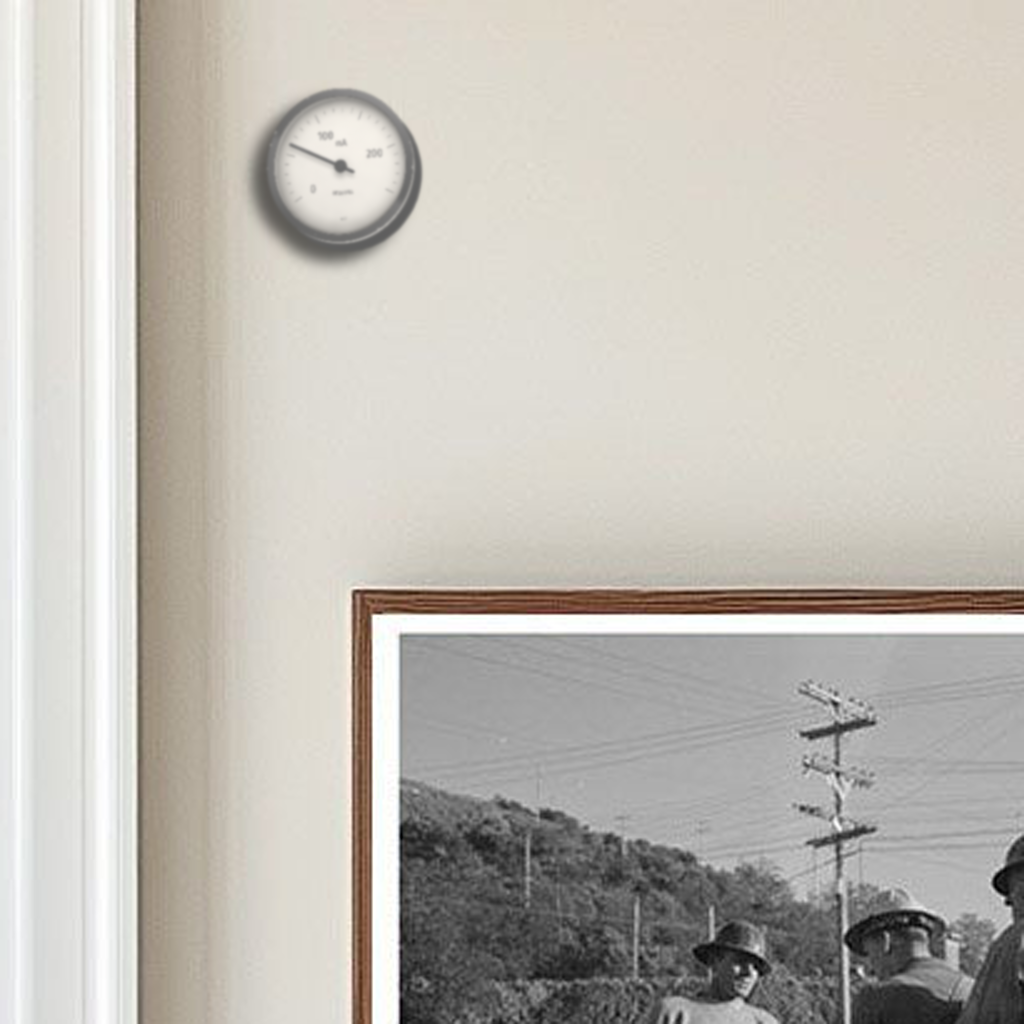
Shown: 60 mA
